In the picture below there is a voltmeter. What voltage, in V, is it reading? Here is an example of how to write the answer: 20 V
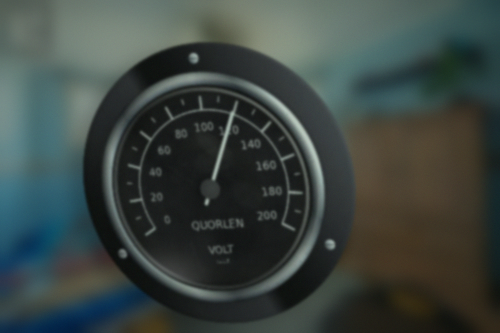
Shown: 120 V
